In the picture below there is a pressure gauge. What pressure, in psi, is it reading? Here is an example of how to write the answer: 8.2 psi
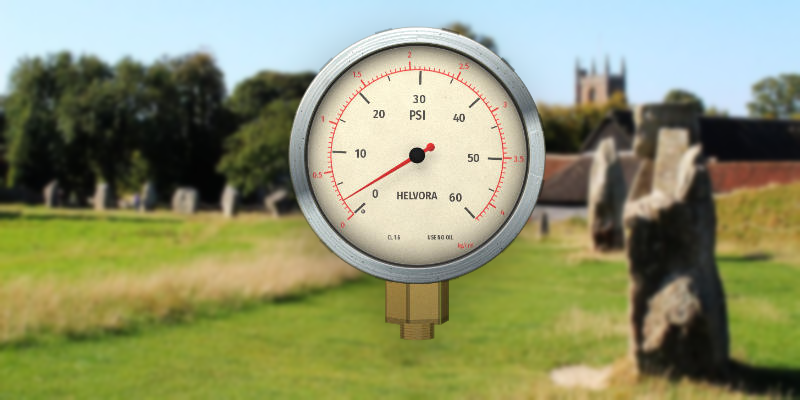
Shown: 2.5 psi
